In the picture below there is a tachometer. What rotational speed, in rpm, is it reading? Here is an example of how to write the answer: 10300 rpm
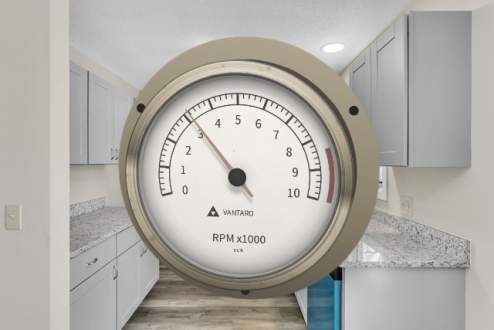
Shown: 3200 rpm
